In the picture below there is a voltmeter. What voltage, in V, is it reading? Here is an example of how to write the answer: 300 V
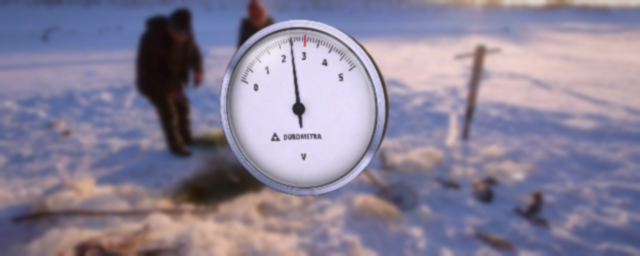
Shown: 2.5 V
